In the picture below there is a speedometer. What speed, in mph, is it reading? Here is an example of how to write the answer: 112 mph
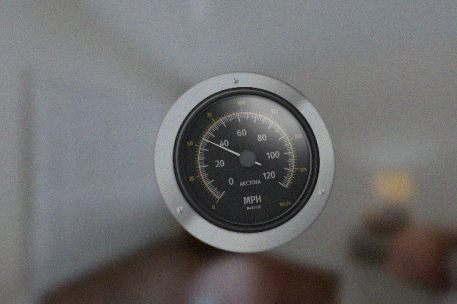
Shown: 35 mph
